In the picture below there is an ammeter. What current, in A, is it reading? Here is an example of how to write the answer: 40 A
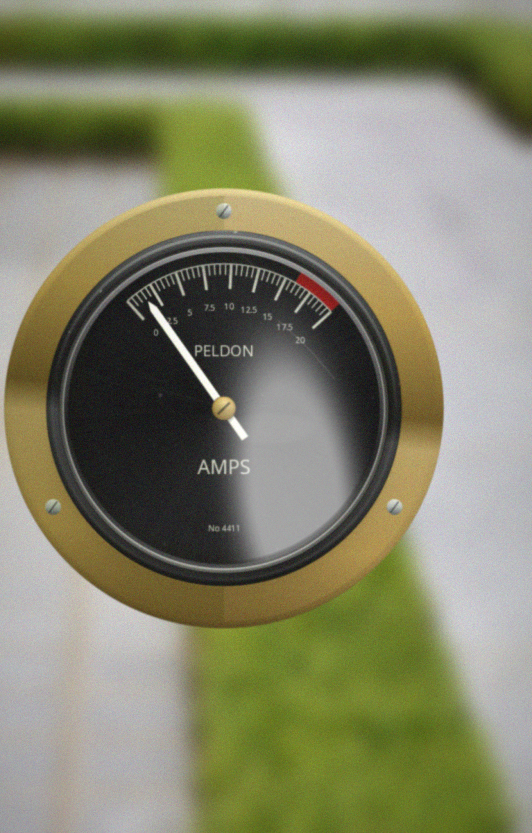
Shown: 1.5 A
